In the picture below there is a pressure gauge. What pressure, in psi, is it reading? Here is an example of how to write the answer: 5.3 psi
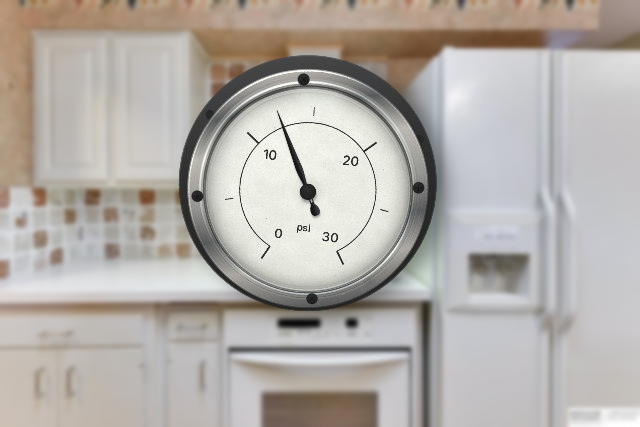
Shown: 12.5 psi
